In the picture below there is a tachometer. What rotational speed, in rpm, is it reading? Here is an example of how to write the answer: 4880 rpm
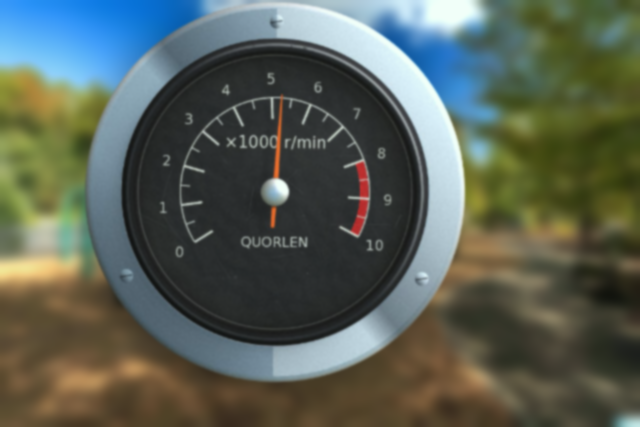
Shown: 5250 rpm
